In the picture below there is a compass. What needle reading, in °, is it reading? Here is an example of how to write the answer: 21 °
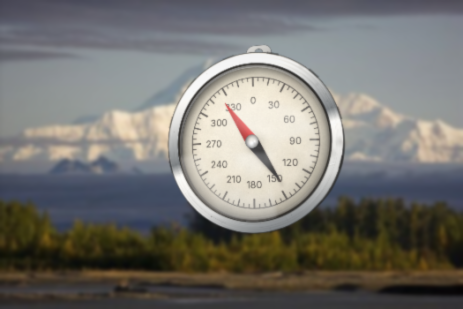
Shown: 325 °
